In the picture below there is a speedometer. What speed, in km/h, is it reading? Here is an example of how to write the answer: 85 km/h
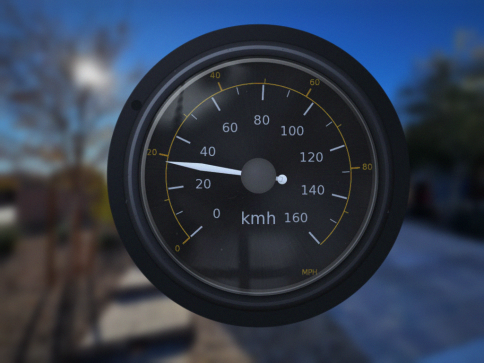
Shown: 30 km/h
